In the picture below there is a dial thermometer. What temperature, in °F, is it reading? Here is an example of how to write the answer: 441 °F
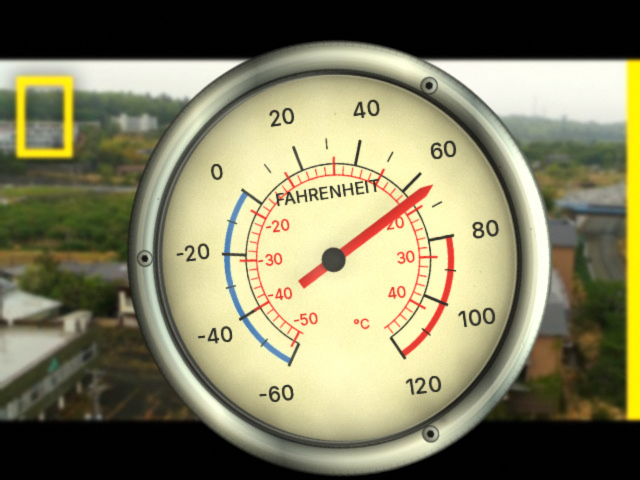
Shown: 65 °F
